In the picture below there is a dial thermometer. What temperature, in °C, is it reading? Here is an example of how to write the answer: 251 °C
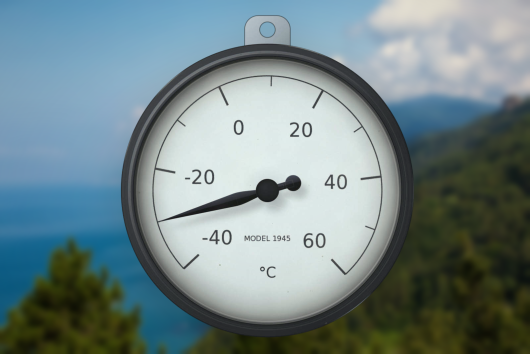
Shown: -30 °C
